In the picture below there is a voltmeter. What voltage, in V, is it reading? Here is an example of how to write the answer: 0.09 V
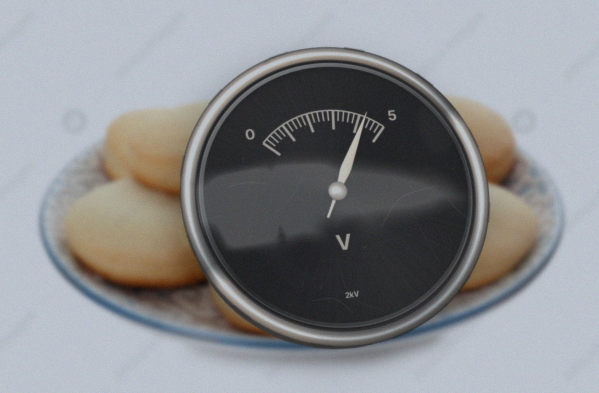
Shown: 4.2 V
